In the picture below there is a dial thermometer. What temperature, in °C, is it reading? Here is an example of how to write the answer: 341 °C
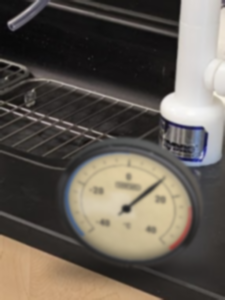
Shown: 12 °C
